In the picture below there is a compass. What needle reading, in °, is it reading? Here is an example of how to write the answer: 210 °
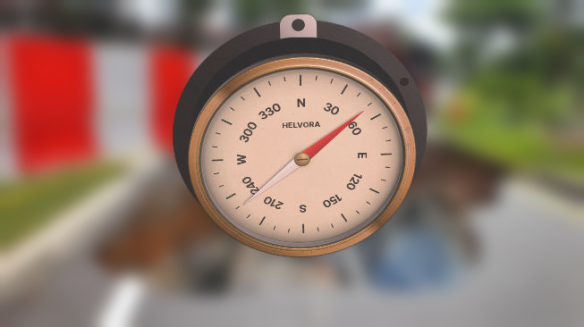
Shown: 50 °
